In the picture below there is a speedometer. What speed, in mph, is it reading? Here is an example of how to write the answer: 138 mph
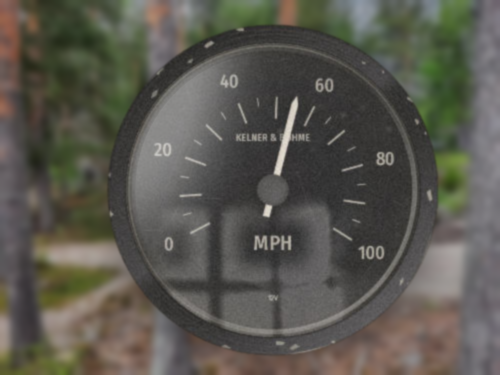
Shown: 55 mph
